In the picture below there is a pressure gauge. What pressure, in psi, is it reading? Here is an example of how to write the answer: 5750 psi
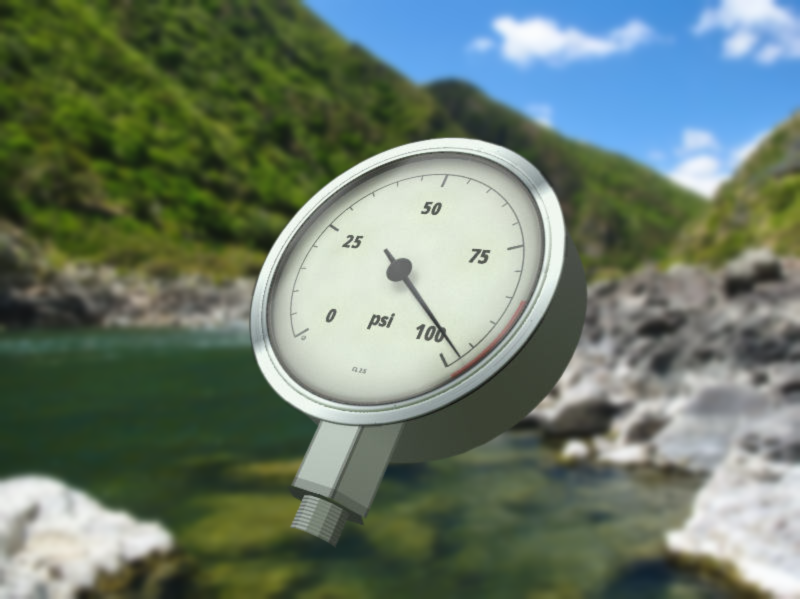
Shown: 97.5 psi
